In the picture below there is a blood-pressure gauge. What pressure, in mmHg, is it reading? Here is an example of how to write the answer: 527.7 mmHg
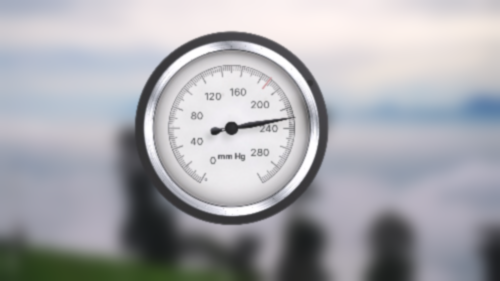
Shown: 230 mmHg
